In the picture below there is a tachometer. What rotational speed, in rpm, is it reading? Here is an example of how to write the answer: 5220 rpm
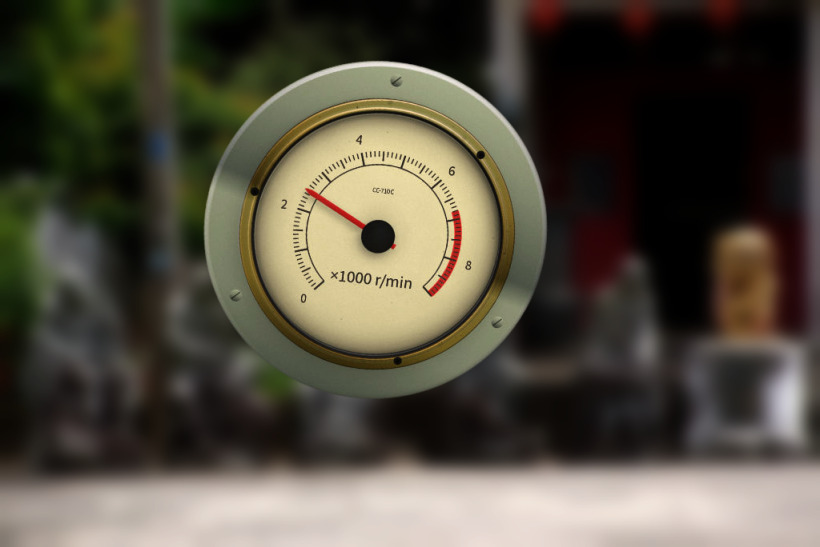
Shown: 2500 rpm
